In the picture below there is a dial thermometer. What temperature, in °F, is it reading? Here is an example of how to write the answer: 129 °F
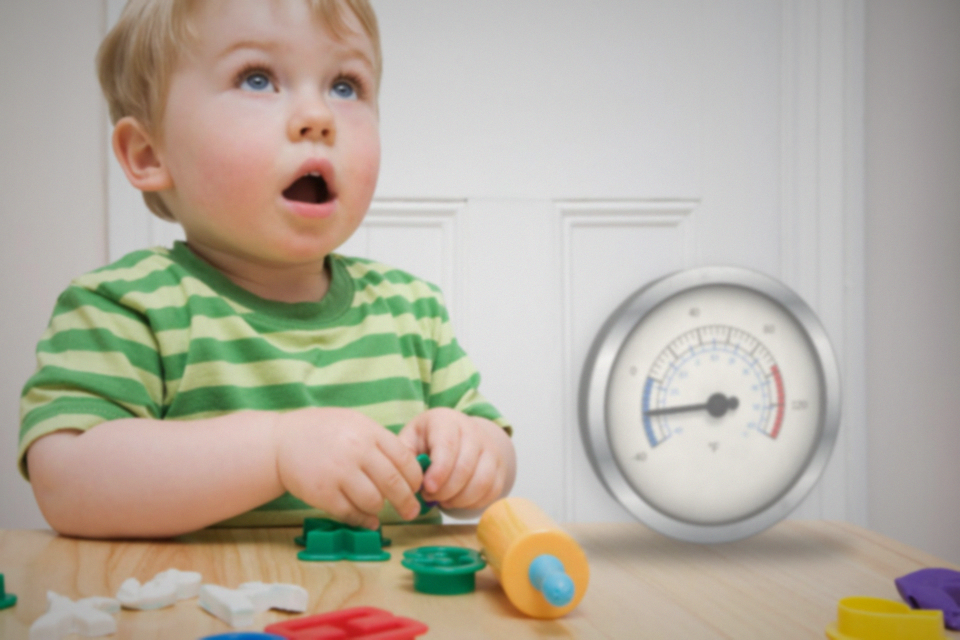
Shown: -20 °F
